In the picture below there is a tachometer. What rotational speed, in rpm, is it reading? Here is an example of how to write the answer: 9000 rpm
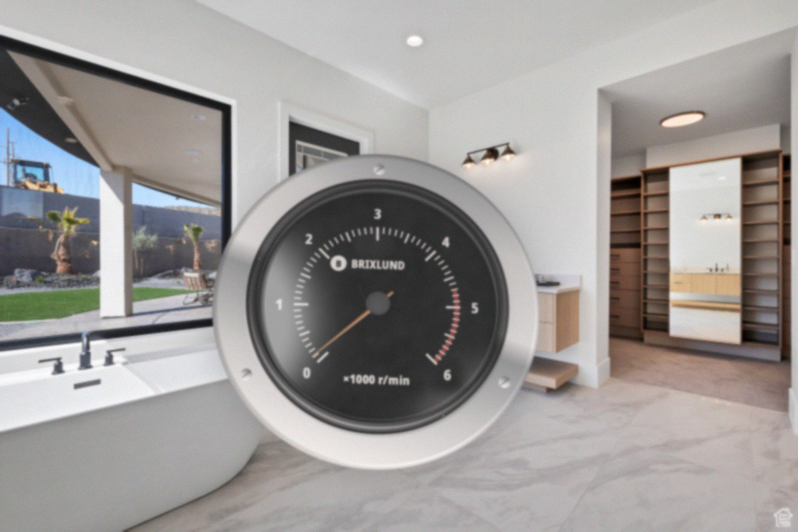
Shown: 100 rpm
